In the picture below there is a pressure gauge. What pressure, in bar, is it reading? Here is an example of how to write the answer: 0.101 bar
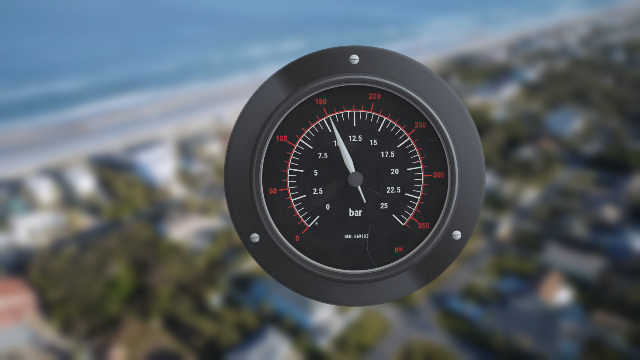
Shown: 10.5 bar
